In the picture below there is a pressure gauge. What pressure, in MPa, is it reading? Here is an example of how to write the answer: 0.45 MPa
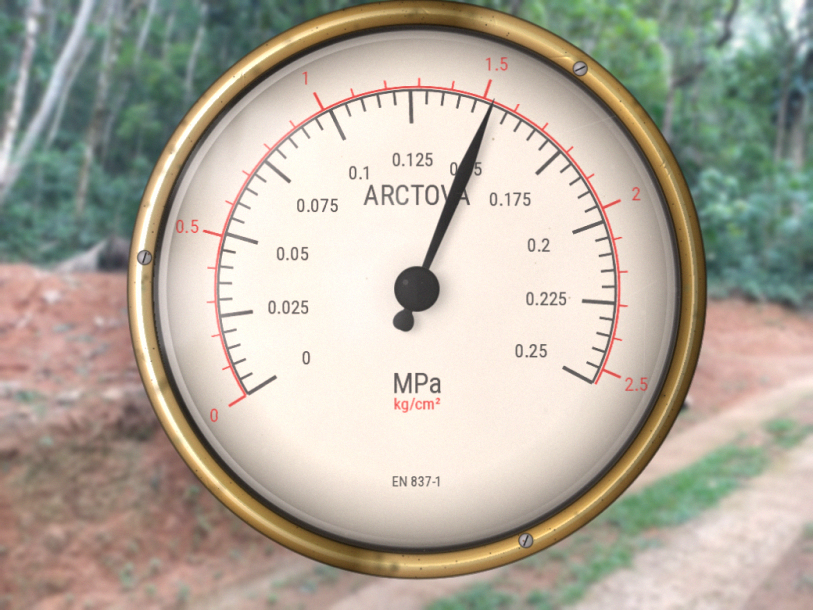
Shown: 0.15 MPa
